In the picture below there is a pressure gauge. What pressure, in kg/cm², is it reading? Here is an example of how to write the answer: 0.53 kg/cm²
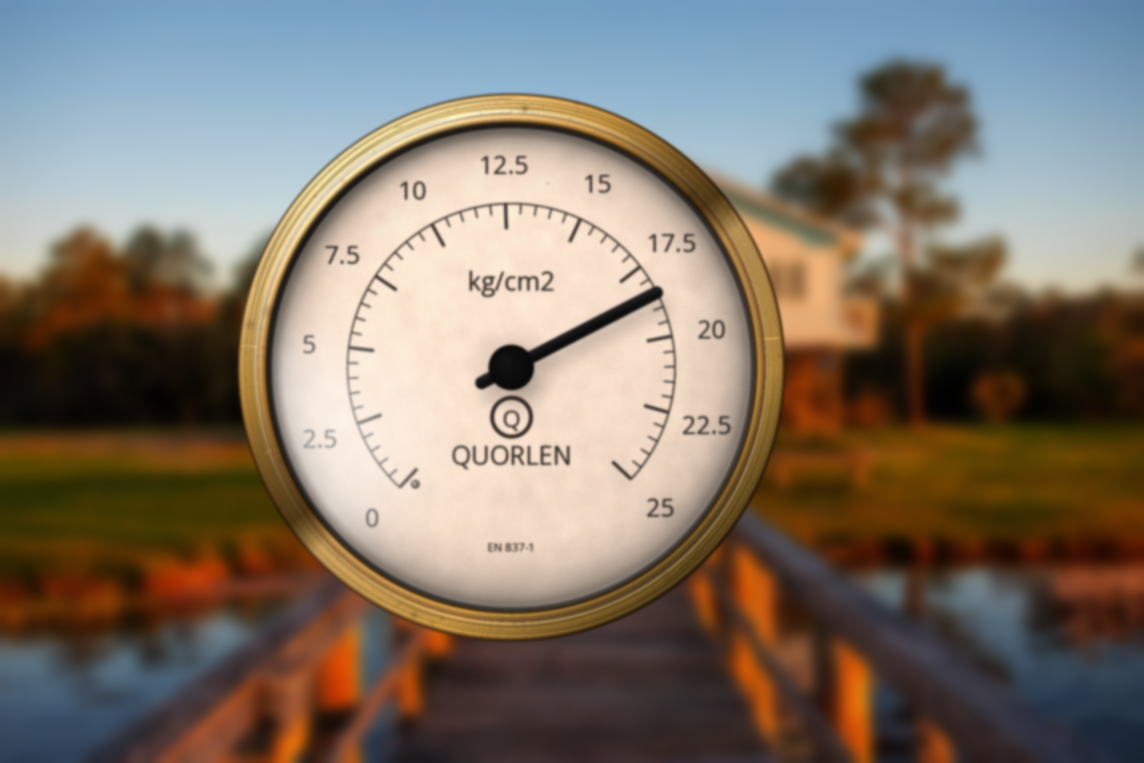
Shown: 18.5 kg/cm²
